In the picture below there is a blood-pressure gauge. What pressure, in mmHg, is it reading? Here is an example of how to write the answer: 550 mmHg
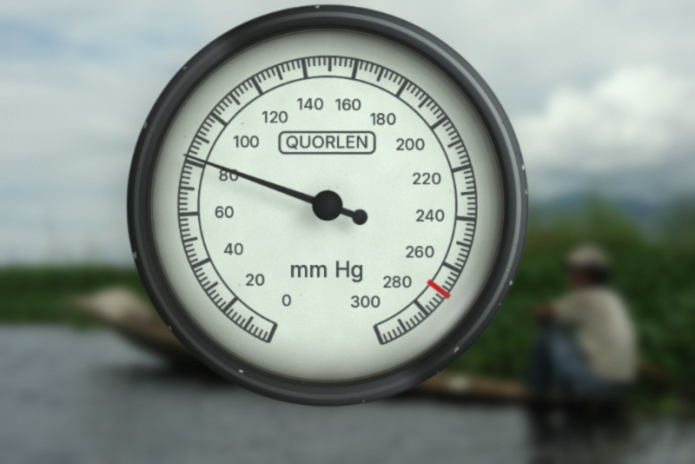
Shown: 82 mmHg
